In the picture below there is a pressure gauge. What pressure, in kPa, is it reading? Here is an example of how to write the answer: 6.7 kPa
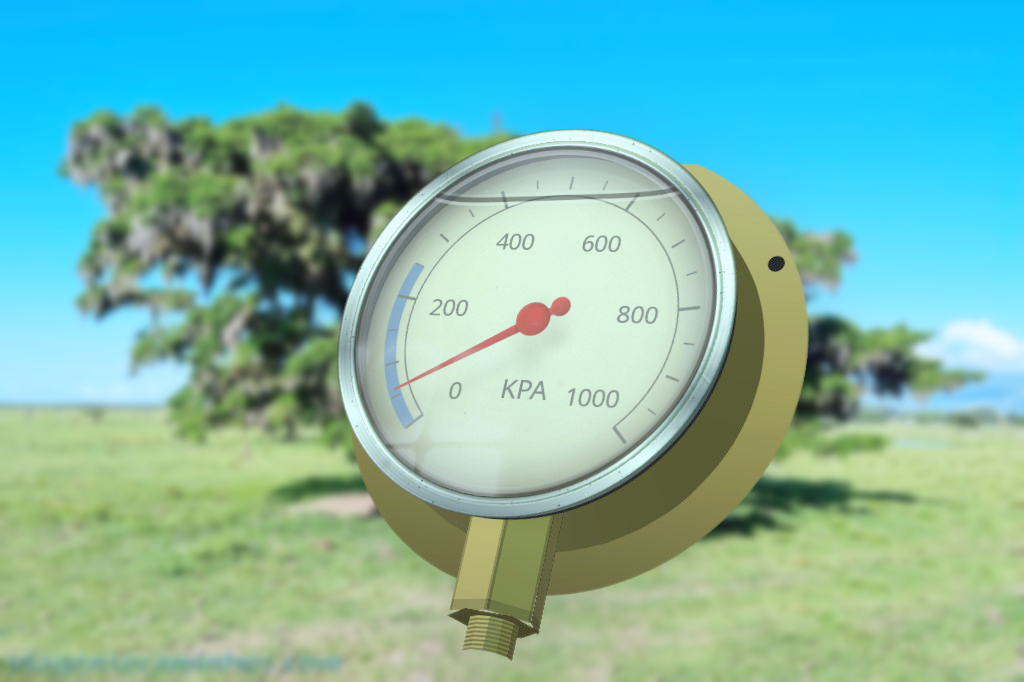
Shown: 50 kPa
